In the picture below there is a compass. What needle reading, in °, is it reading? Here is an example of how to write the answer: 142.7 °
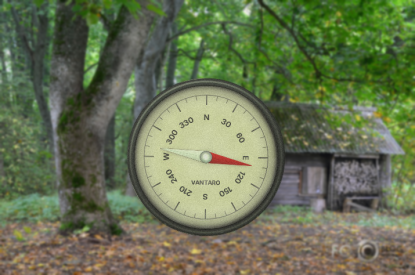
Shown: 100 °
